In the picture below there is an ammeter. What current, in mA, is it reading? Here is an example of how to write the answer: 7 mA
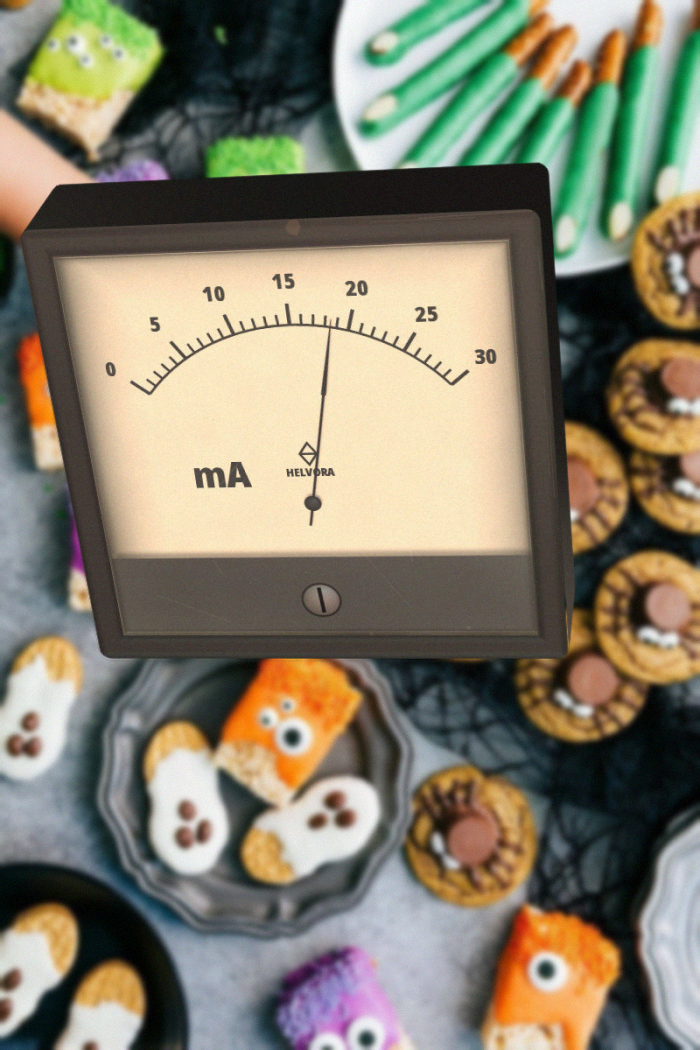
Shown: 18.5 mA
